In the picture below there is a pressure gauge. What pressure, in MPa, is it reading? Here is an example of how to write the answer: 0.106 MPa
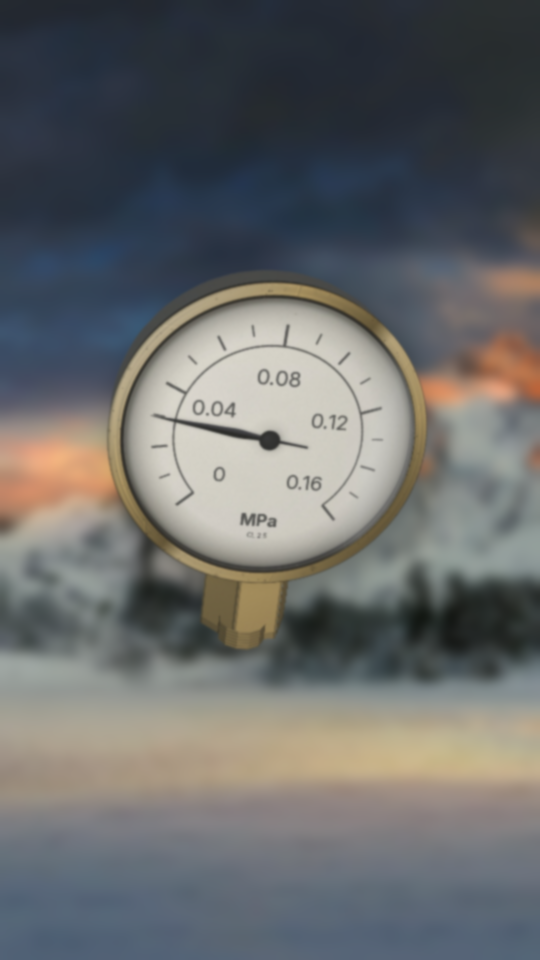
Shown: 0.03 MPa
